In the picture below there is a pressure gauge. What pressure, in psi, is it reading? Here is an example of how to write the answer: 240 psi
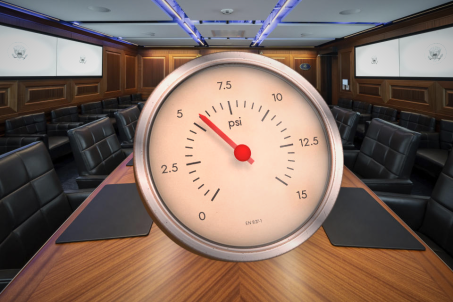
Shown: 5.5 psi
